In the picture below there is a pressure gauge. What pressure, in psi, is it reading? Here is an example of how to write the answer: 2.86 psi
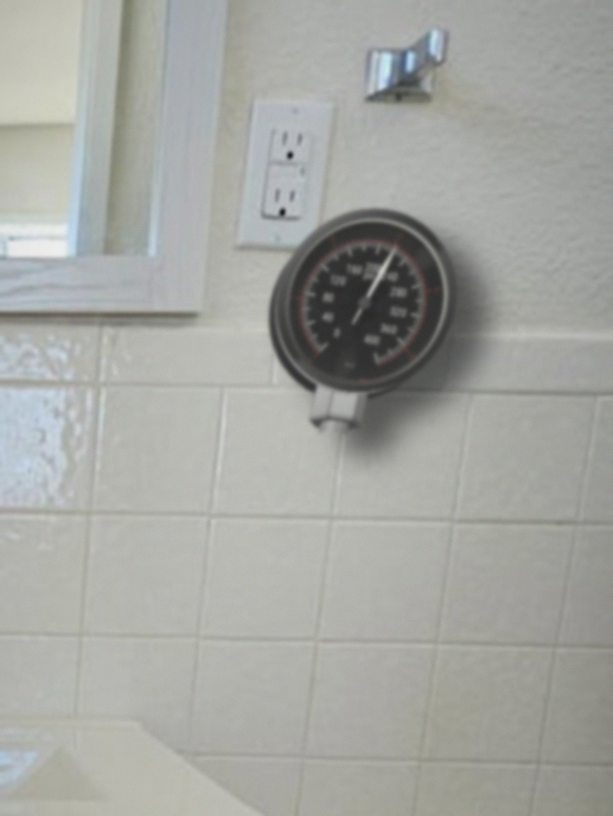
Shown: 220 psi
